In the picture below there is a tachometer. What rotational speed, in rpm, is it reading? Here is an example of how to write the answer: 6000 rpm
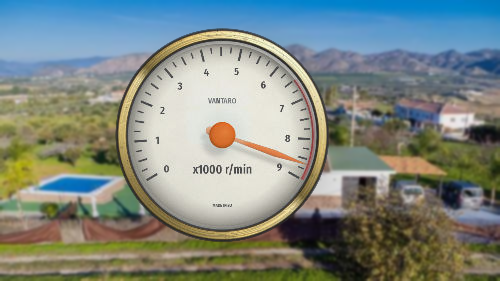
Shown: 8625 rpm
